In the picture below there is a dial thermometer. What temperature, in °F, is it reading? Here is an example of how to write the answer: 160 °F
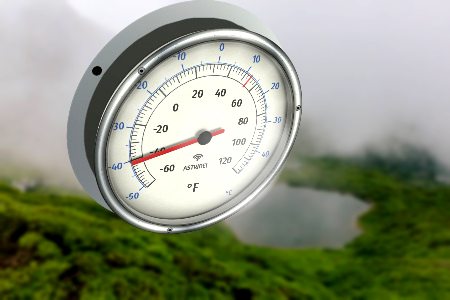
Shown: -40 °F
